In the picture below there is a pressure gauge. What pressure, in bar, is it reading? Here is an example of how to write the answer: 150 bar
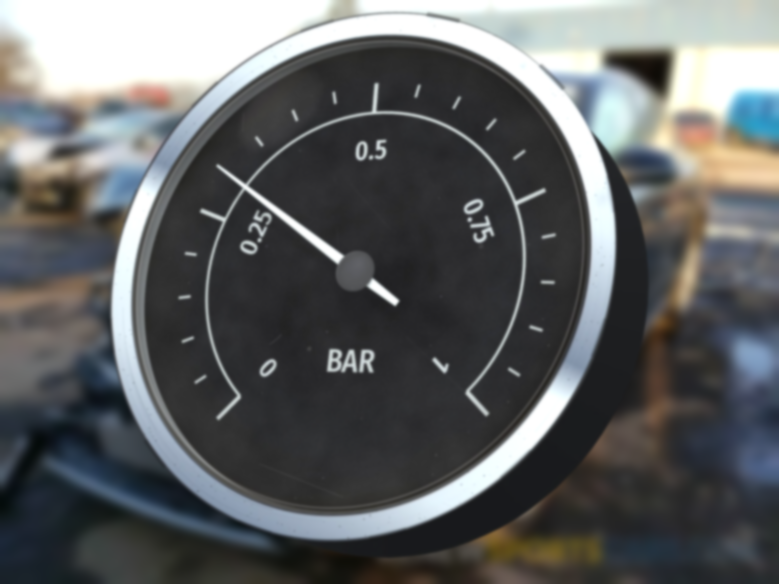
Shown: 0.3 bar
